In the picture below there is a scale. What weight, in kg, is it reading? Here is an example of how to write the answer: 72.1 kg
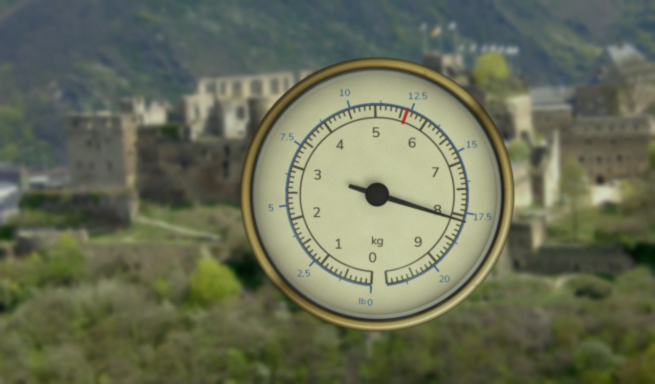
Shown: 8.1 kg
